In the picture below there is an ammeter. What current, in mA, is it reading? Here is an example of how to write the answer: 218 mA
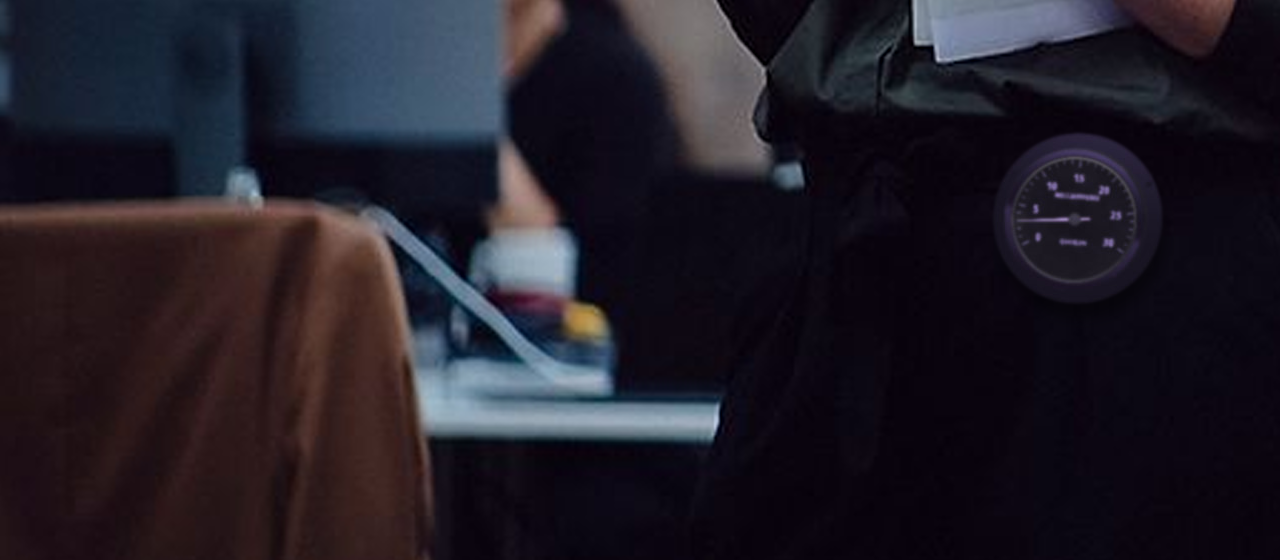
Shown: 3 mA
